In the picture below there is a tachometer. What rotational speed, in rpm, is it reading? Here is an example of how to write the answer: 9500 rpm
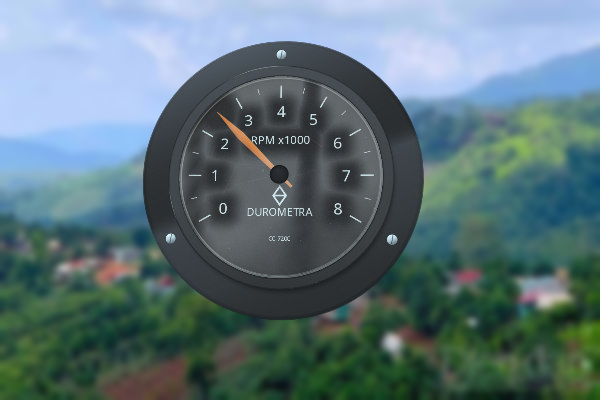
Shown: 2500 rpm
